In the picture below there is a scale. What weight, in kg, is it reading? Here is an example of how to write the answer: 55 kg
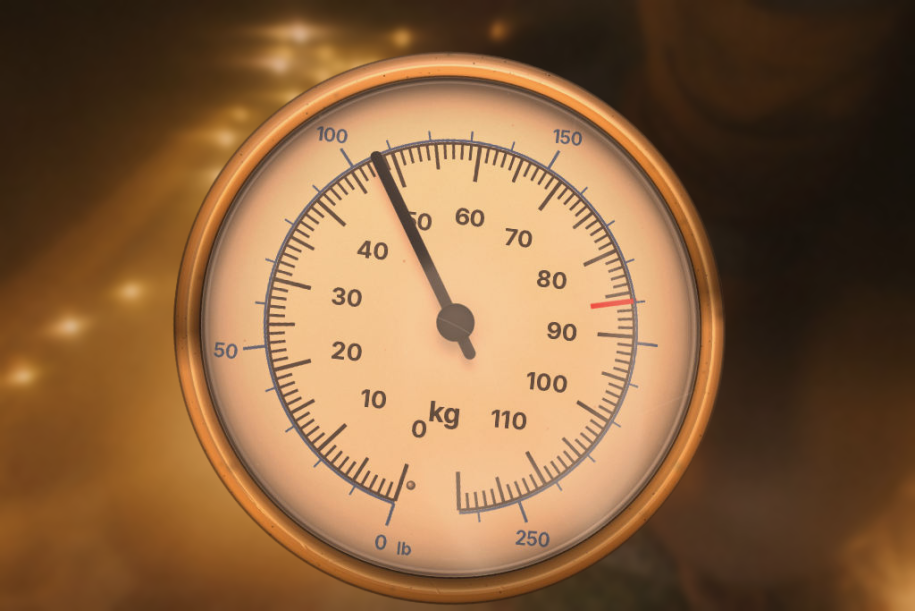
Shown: 48 kg
